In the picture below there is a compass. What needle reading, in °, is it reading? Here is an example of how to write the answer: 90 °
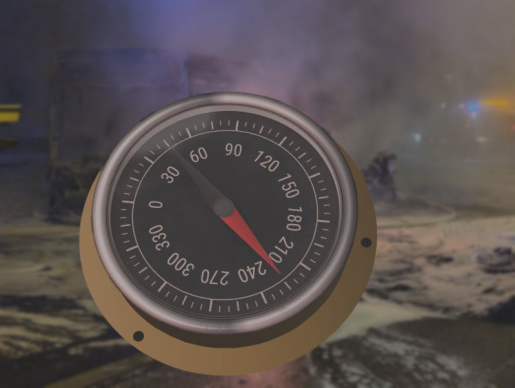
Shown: 225 °
